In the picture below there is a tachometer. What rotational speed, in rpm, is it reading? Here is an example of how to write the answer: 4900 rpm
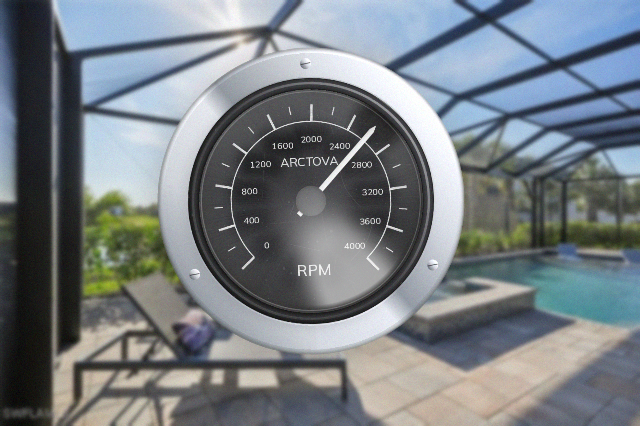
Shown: 2600 rpm
